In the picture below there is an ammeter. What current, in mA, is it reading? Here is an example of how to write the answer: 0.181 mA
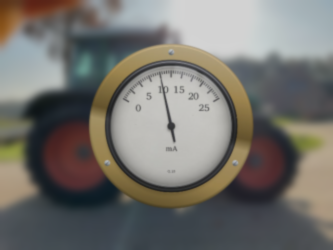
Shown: 10 mA
